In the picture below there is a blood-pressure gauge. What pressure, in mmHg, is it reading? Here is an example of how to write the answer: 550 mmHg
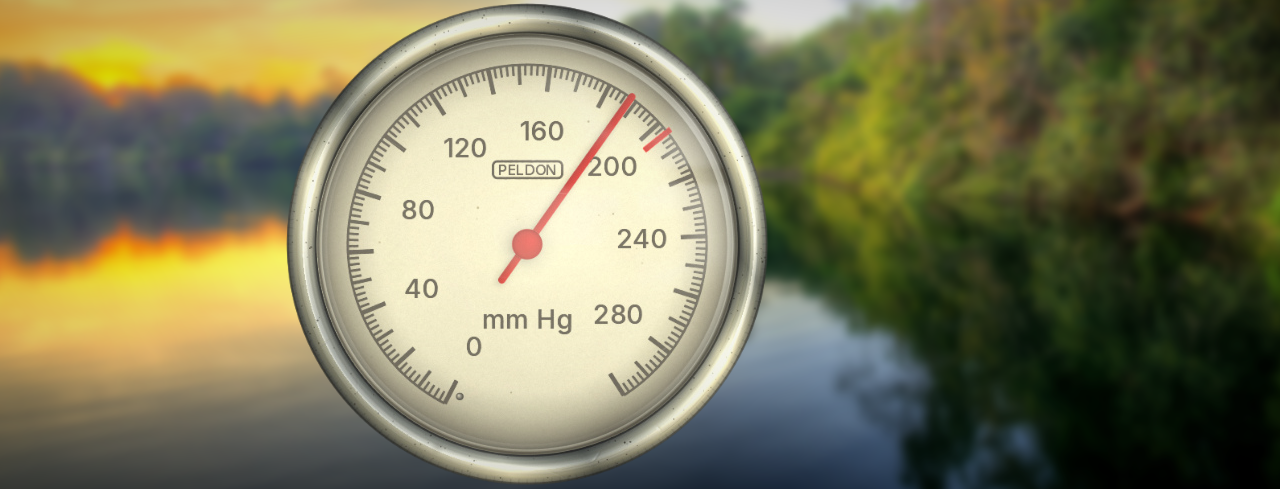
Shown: 188 mmHg
